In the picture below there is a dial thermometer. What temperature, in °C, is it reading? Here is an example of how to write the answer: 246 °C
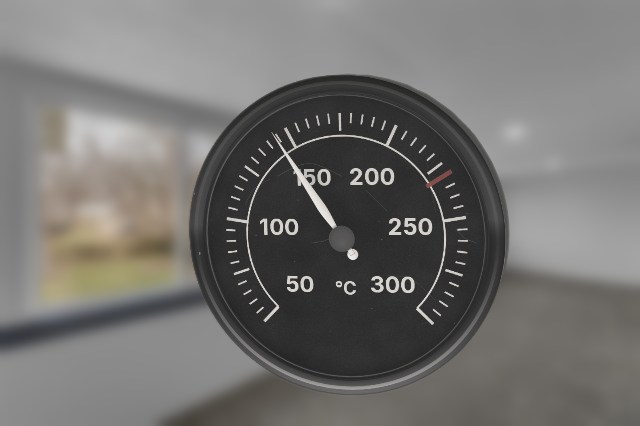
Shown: 145 °C
